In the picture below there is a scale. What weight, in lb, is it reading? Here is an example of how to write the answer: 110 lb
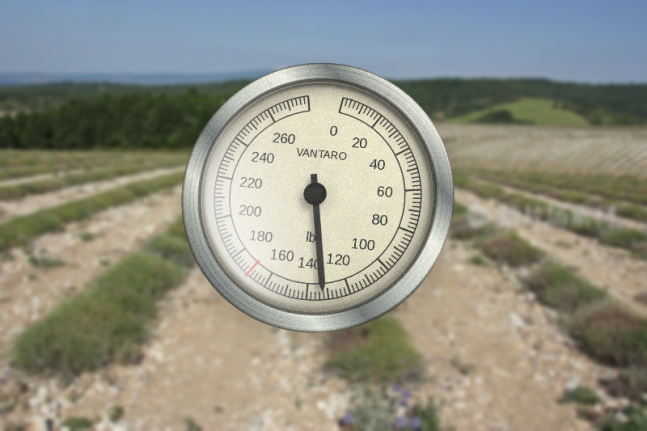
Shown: 132 lb
